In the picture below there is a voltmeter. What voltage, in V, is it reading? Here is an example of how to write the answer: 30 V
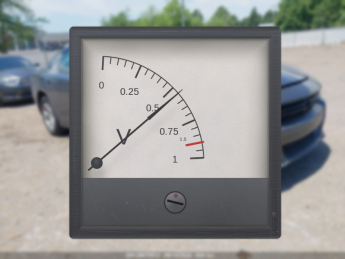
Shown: 0.55 V
